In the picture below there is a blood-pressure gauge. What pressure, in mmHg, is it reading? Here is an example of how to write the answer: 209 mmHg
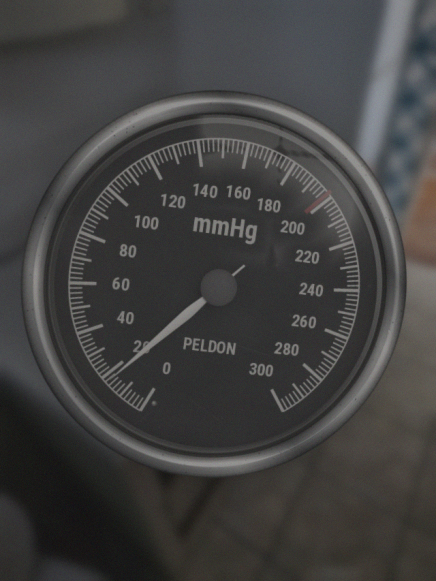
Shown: 18 mmHg
